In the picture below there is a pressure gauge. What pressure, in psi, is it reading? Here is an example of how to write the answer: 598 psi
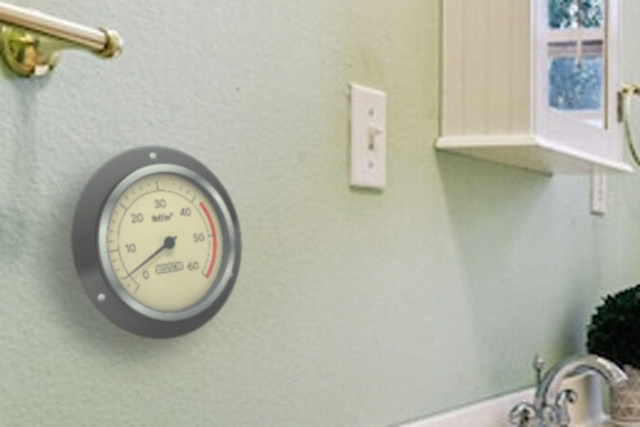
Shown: 4 psi
